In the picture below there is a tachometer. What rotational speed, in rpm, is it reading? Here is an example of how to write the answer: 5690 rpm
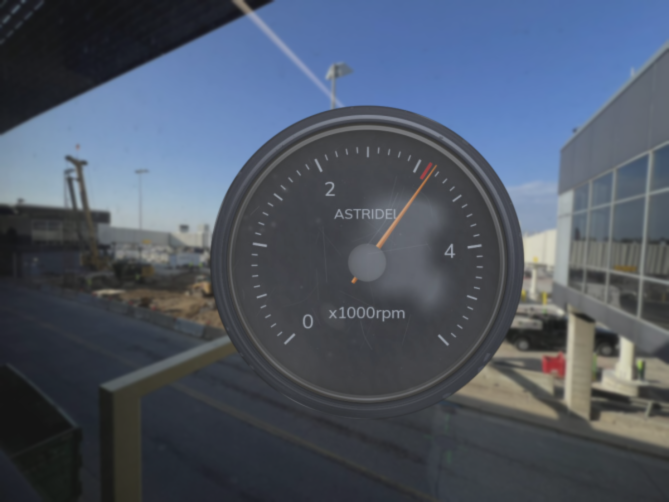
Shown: 3150 rpm
